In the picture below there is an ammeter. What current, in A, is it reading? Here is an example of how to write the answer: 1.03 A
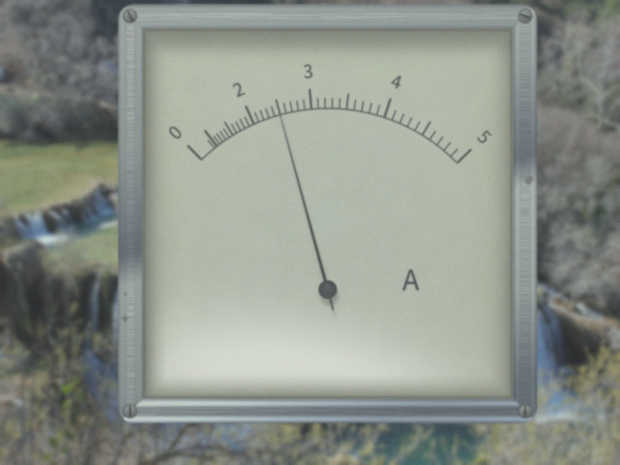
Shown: 2.5 A
